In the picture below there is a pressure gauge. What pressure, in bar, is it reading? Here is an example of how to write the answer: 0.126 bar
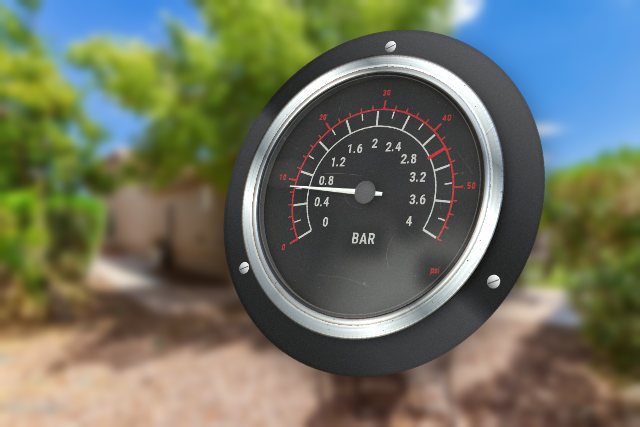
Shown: 0.6 bar
